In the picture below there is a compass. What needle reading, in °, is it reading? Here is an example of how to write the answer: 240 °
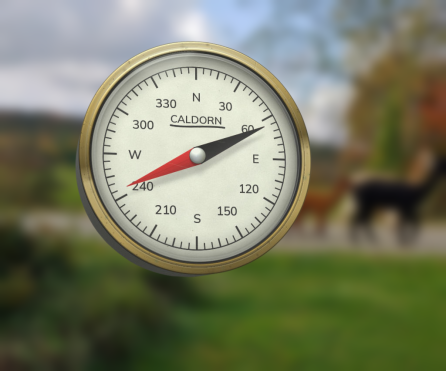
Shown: 245 °
